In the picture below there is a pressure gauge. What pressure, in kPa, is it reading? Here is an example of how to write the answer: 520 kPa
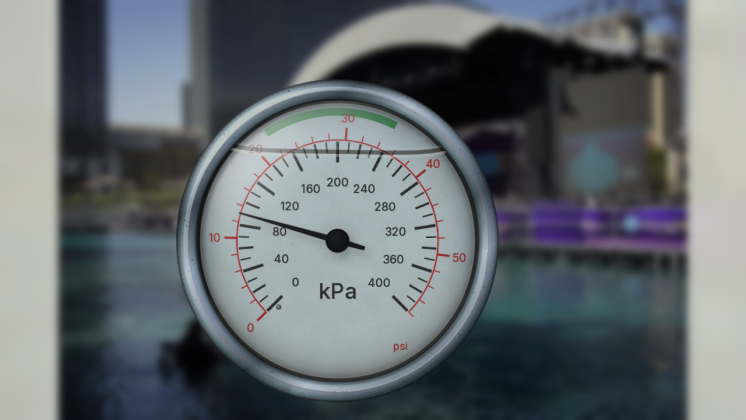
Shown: 90 kPa
